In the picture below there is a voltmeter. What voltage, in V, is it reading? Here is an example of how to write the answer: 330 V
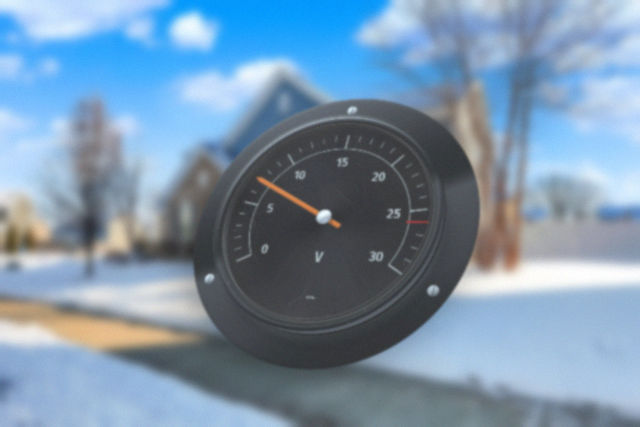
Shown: 7 V
